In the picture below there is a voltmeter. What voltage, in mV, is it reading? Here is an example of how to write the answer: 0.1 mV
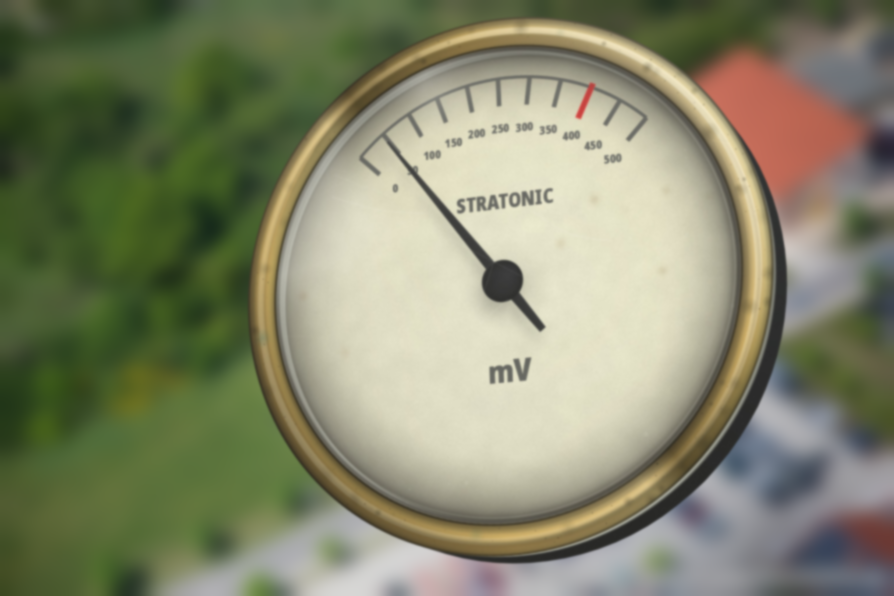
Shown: 50 mV
